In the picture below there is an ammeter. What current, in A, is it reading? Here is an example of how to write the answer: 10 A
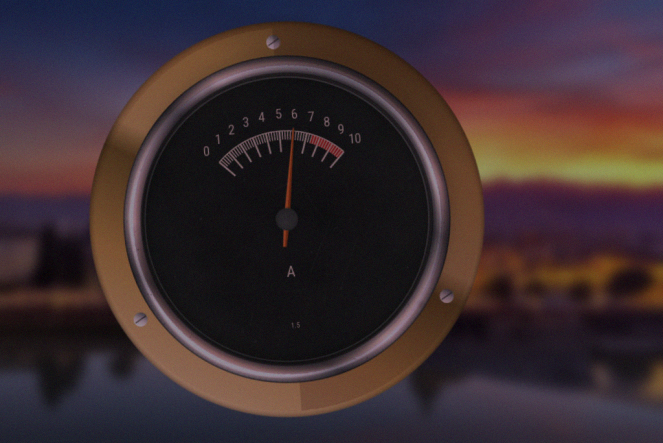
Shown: 6 A
